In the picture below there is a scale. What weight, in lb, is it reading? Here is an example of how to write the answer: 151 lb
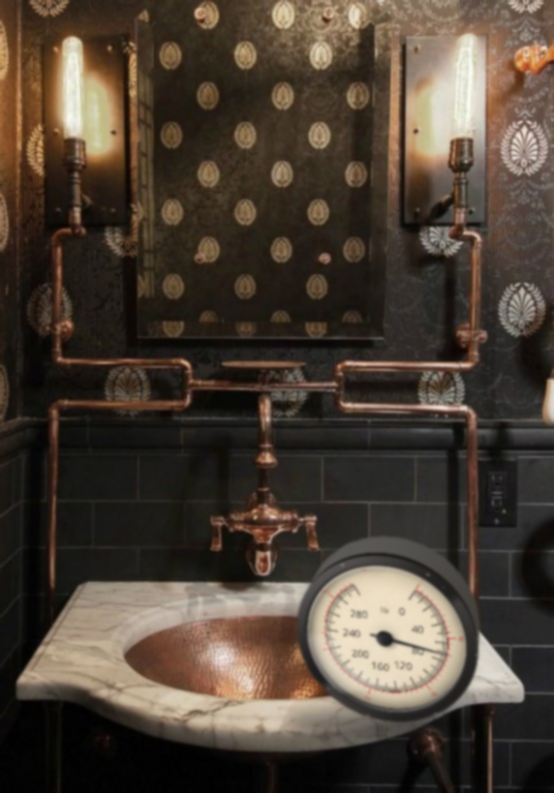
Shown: 70 lb
